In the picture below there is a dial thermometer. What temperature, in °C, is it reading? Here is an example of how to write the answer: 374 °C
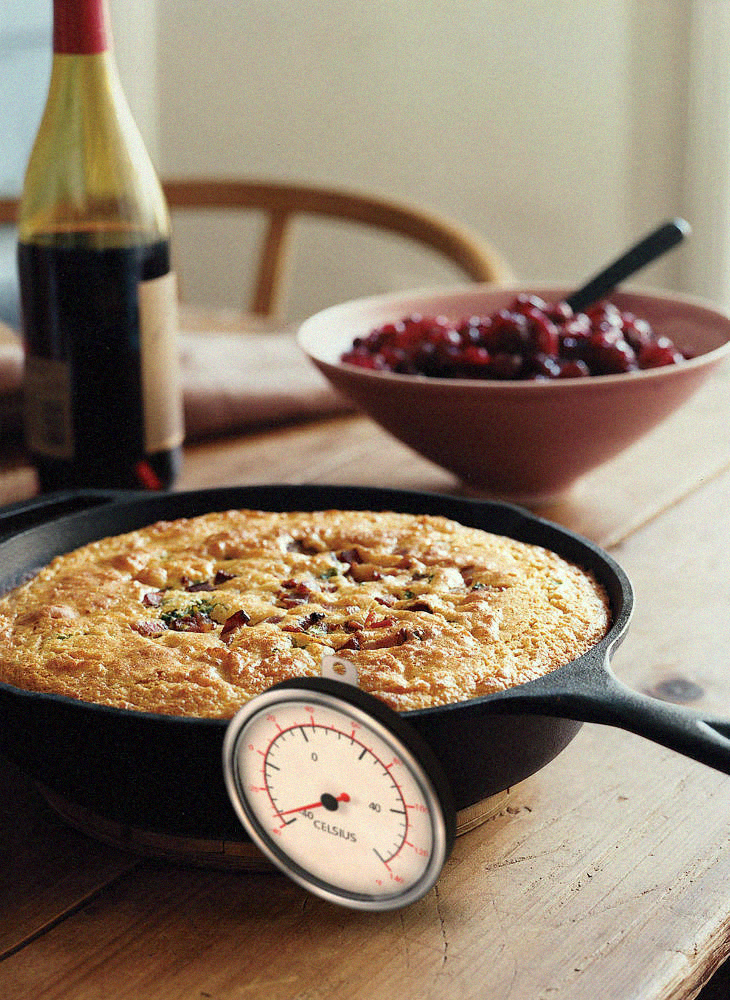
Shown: -36 °C
